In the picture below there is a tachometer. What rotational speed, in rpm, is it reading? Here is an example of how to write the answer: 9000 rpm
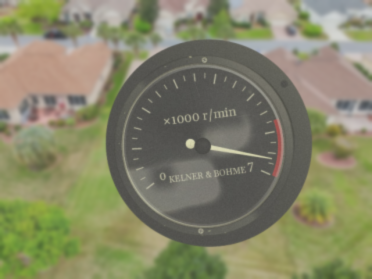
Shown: 6625 rpm
